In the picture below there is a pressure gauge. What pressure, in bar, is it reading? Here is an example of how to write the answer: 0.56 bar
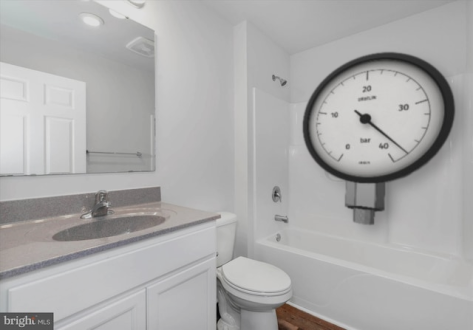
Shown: 38 bar
